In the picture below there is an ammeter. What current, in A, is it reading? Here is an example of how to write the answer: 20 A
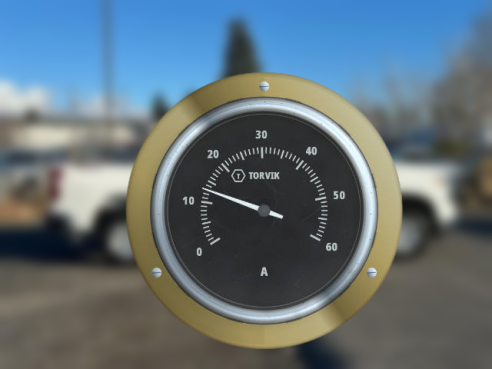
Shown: 13 A
